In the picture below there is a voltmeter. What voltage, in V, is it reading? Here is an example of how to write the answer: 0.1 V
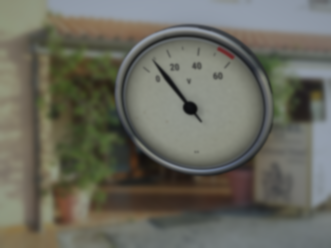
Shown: 10 V
